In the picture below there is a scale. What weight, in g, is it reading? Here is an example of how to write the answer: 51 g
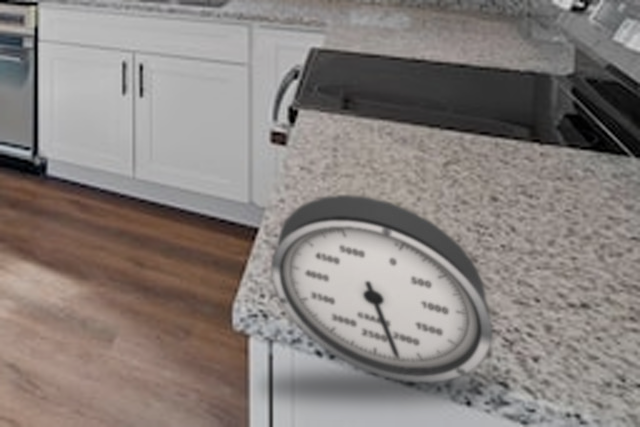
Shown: 2250 g
